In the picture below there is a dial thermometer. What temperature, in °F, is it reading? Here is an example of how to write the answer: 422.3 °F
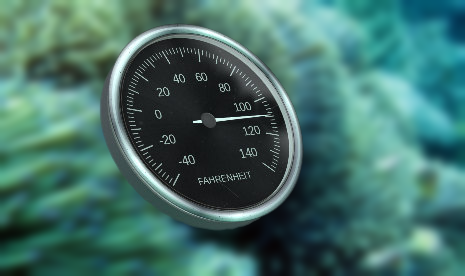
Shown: 110 °F
